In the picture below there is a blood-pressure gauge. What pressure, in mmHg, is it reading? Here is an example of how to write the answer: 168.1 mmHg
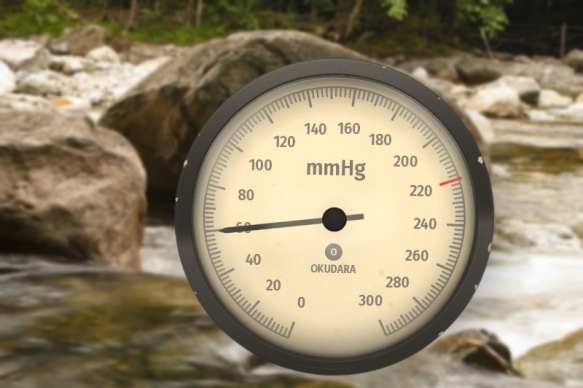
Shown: 60 mmHg
